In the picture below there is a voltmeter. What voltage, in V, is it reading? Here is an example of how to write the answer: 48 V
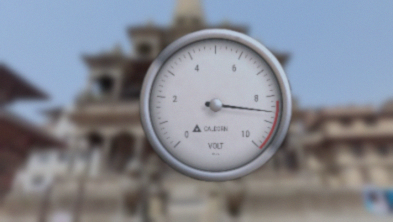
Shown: 8.6 V
